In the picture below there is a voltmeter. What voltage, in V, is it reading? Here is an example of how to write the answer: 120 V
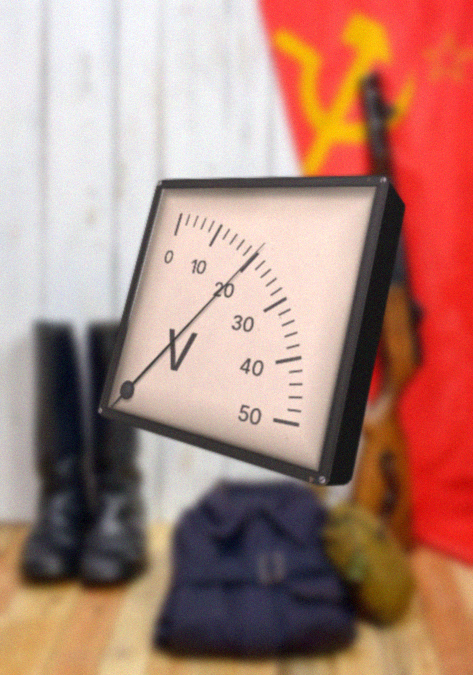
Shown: 20 V
